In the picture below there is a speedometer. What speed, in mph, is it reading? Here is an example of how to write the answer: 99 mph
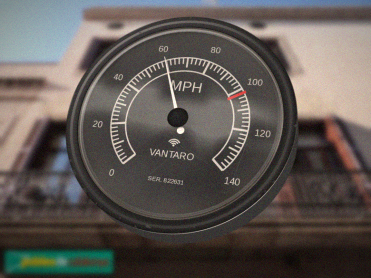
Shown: 60 mph
